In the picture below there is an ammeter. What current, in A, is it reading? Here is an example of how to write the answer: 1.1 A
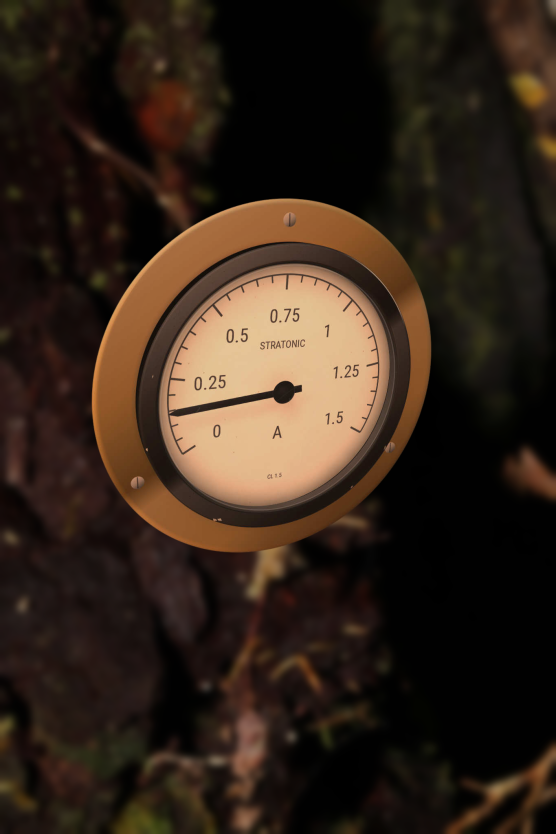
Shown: 0.15 A
